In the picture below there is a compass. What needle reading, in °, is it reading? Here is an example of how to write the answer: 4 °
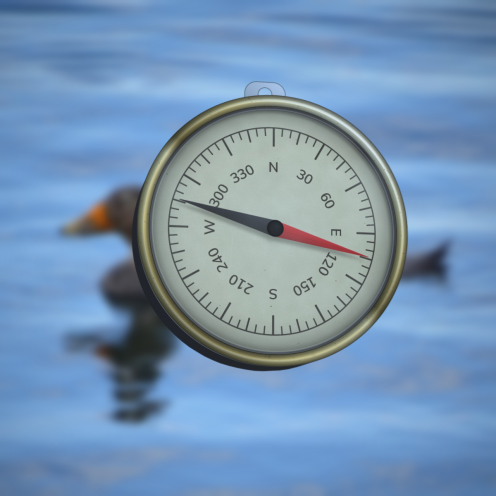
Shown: 105 °
